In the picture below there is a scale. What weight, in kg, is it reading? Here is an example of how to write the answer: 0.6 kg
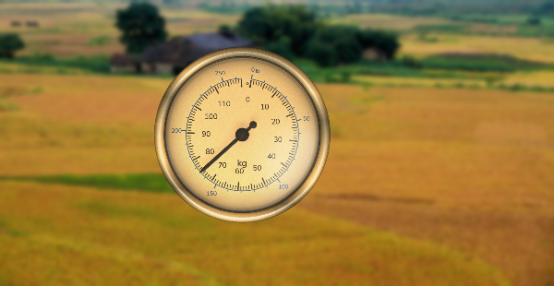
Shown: 75 kg
